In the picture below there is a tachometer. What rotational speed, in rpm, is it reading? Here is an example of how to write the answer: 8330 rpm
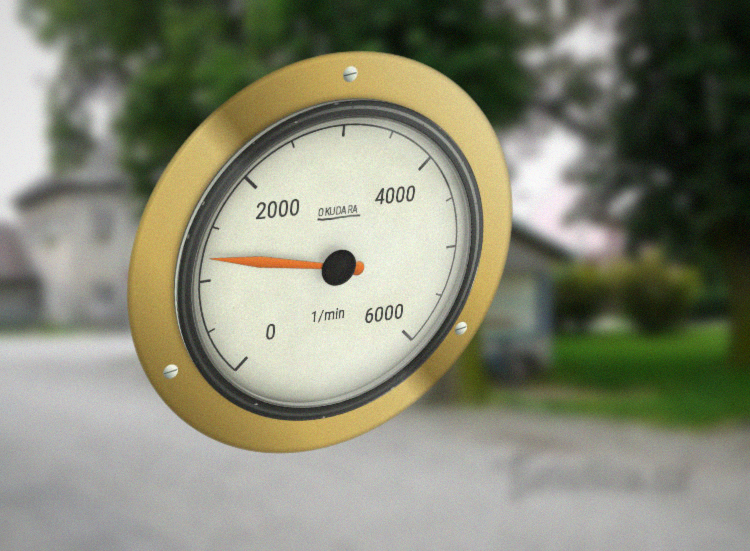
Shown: 1250 rpm
